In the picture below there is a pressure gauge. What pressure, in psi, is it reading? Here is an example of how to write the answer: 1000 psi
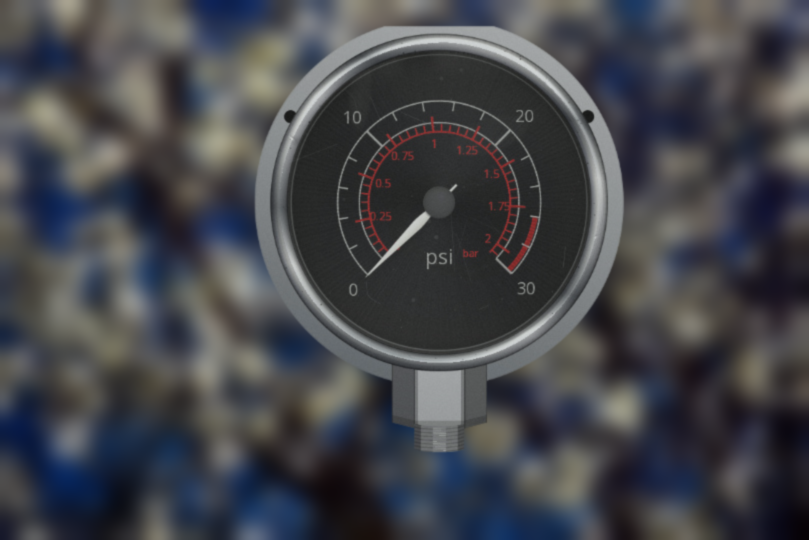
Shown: 0 psi
